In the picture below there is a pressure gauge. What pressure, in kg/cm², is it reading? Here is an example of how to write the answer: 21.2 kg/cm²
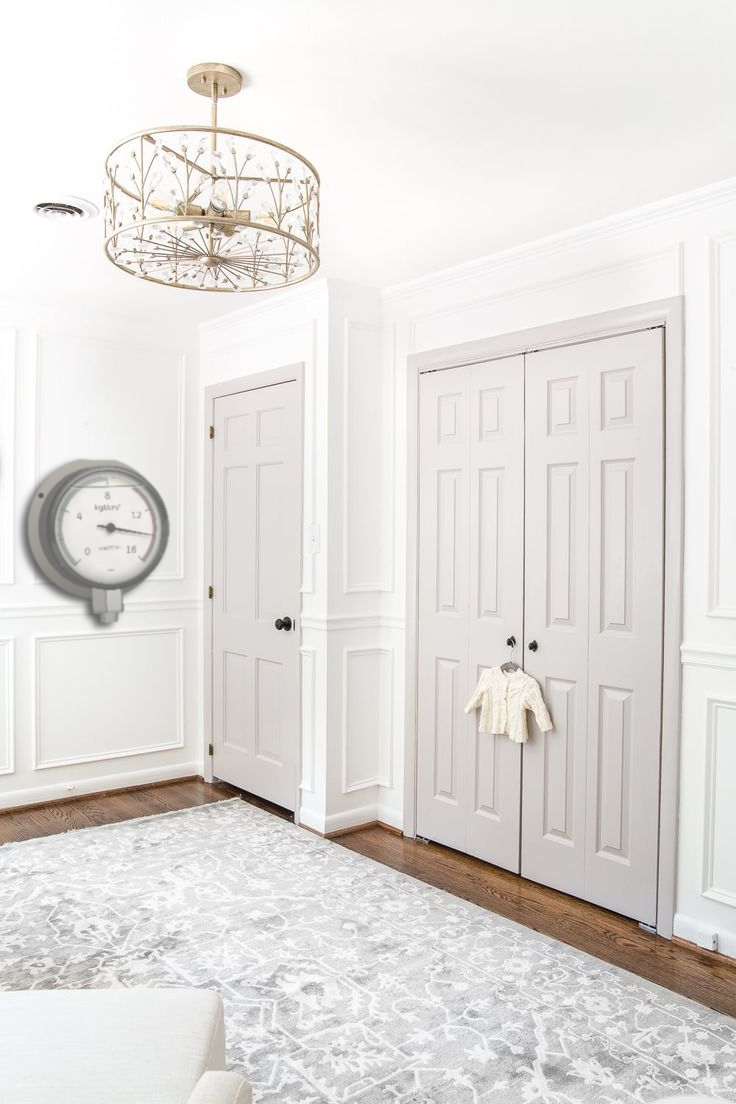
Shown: 14 kg/cm²
